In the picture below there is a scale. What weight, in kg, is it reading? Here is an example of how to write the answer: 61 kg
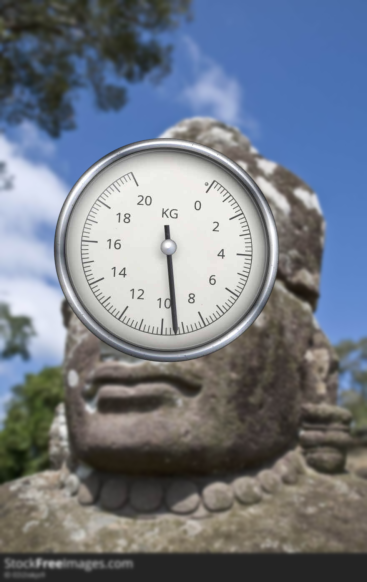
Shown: 9.4 kg
